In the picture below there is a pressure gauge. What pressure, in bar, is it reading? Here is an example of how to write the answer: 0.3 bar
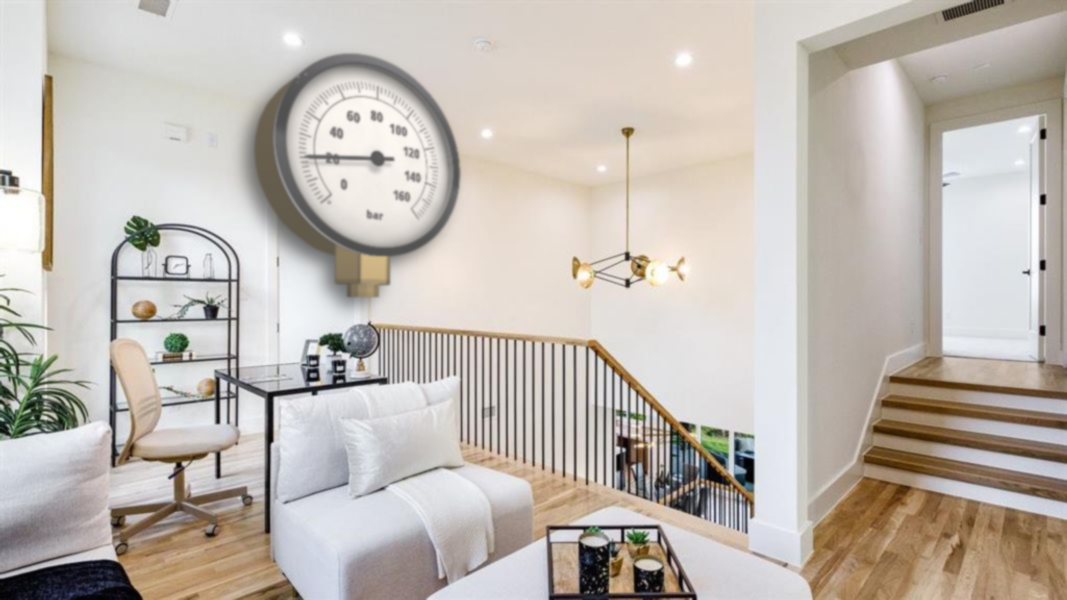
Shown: 20 bar
